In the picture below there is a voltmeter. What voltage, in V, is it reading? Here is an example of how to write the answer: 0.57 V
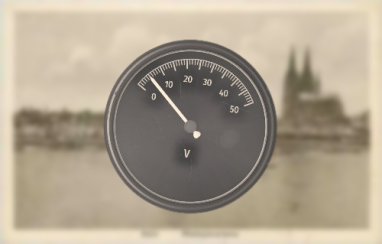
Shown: 5 V
